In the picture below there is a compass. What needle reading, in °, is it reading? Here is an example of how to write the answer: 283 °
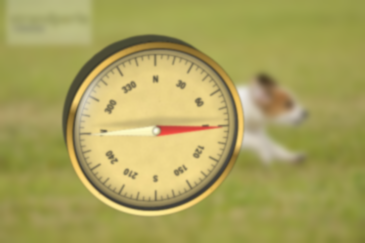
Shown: 90 °
